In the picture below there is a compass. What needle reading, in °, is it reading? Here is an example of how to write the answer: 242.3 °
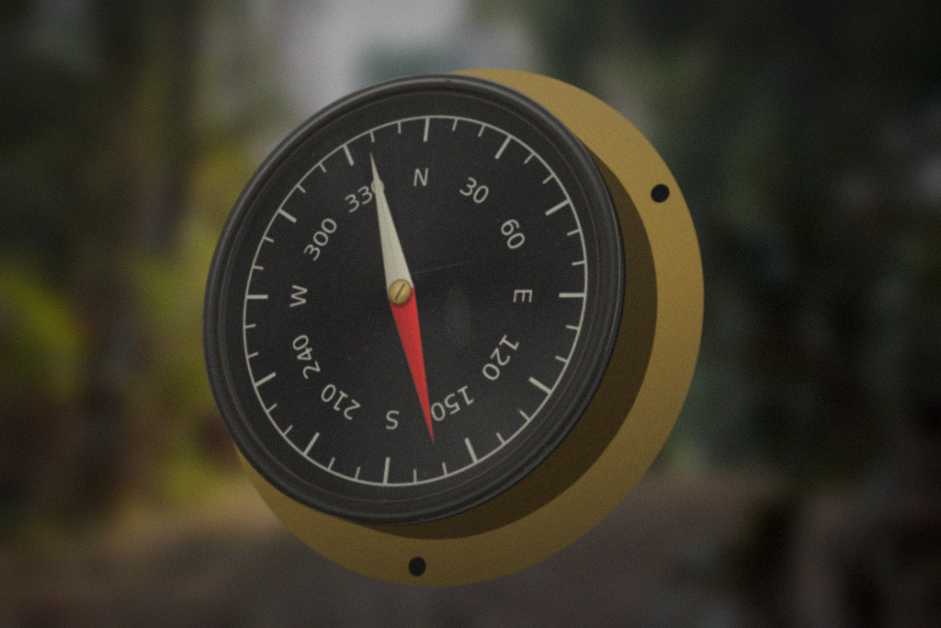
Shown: 160 °
